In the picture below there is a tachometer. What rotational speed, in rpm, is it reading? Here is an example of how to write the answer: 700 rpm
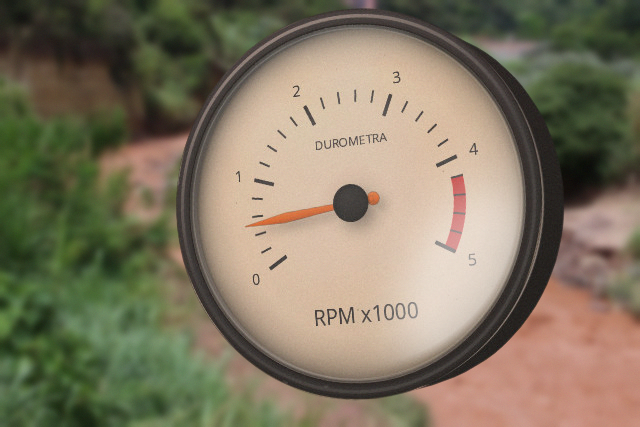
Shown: 500 rpm
